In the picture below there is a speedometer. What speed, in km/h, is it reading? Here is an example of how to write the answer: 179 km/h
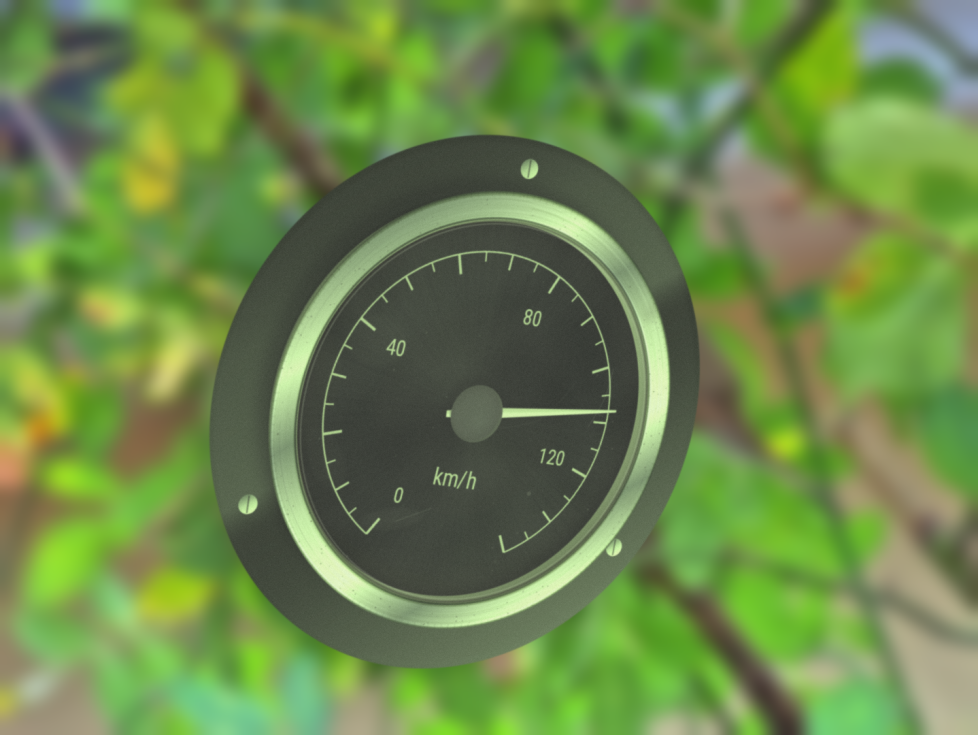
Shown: 107.5 km/h
